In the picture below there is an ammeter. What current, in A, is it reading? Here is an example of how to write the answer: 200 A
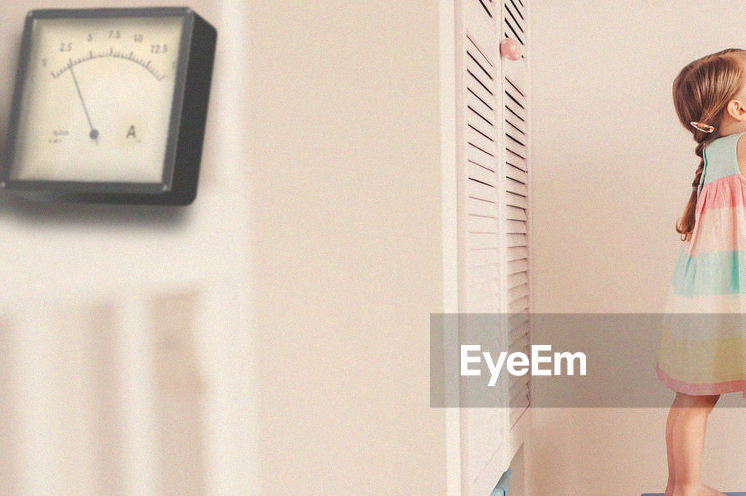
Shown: 2.5 A
